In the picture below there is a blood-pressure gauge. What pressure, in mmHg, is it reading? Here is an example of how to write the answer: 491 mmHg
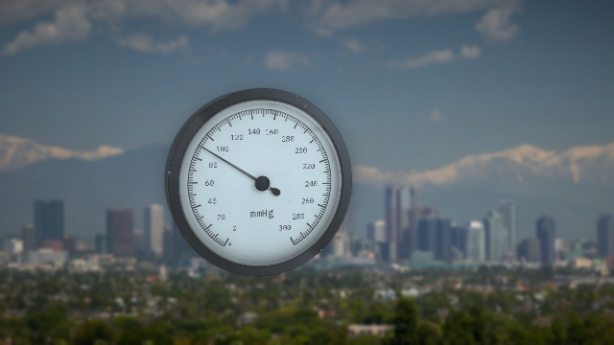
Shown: 90 mmHg
